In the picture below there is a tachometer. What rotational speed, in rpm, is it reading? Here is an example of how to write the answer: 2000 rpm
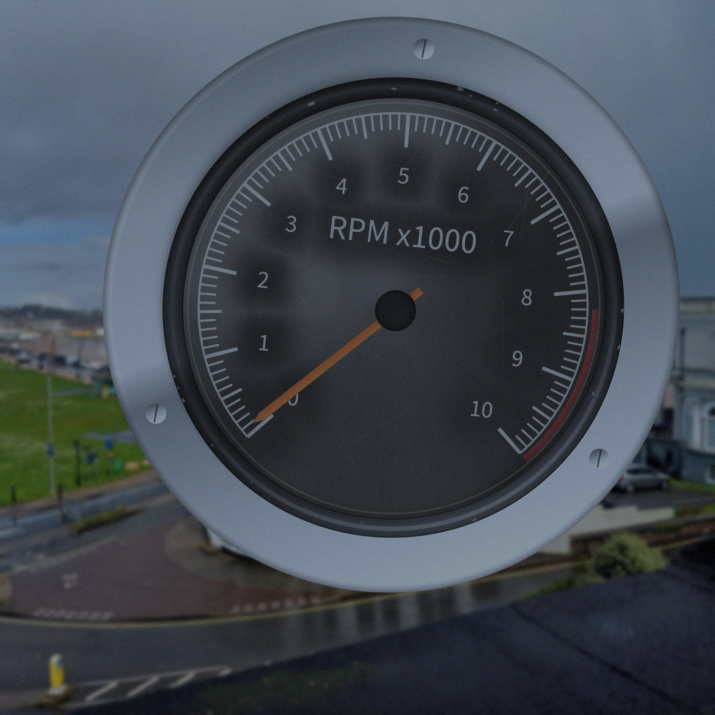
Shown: 100 rpm
